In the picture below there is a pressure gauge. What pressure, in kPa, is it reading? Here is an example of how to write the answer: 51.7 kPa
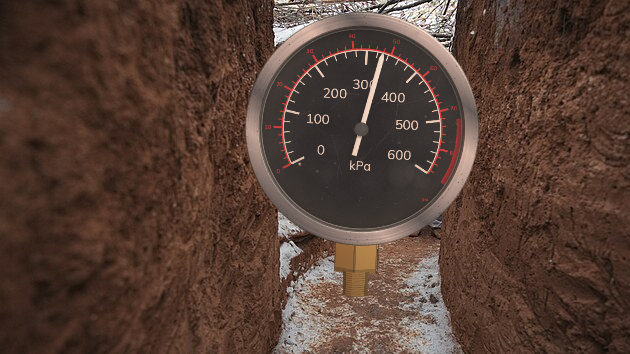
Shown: 330 kPa
